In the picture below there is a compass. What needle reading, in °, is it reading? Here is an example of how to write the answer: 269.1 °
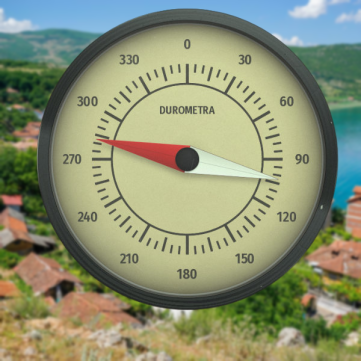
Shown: 282.5 °
